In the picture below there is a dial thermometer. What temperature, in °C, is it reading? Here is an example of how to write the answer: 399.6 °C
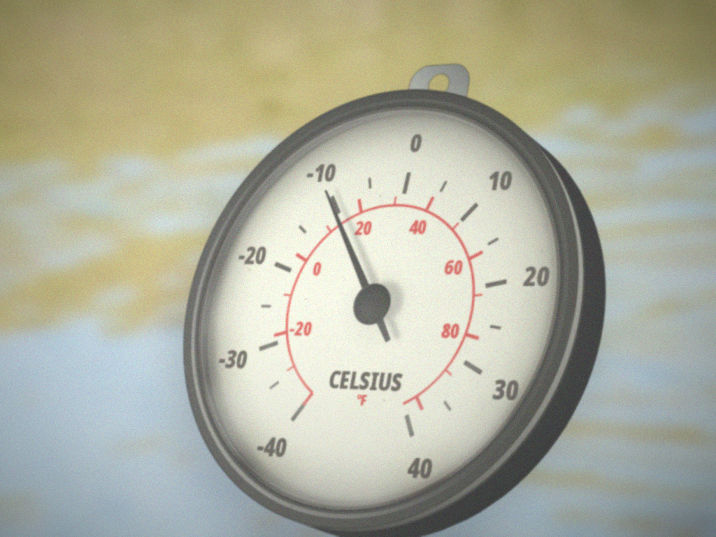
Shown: -10 °C
